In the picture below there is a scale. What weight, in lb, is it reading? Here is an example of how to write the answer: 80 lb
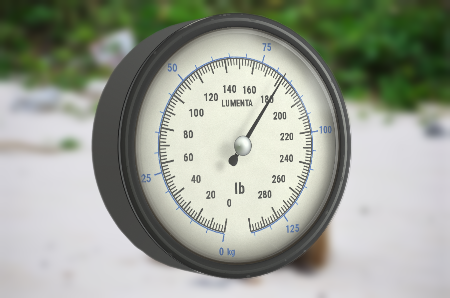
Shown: 180 lb
